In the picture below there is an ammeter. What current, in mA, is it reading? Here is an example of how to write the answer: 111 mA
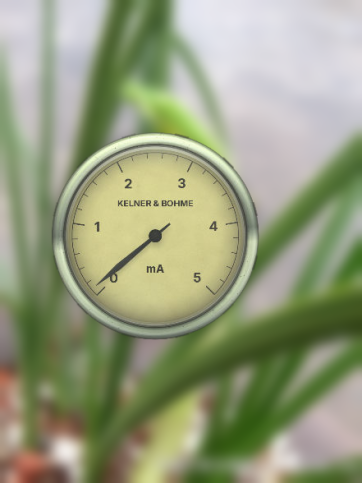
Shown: 0.1 mA
